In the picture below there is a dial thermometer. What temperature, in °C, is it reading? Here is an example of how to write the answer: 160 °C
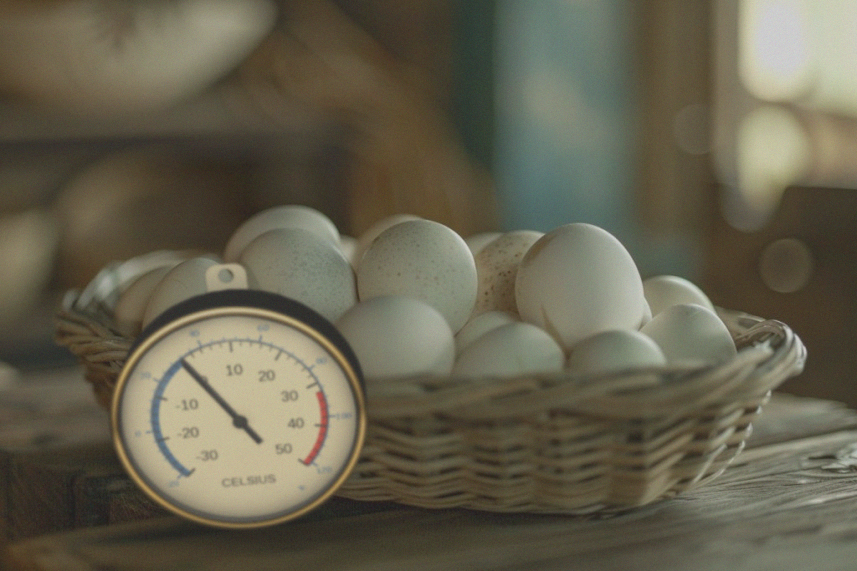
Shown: 0 °C
